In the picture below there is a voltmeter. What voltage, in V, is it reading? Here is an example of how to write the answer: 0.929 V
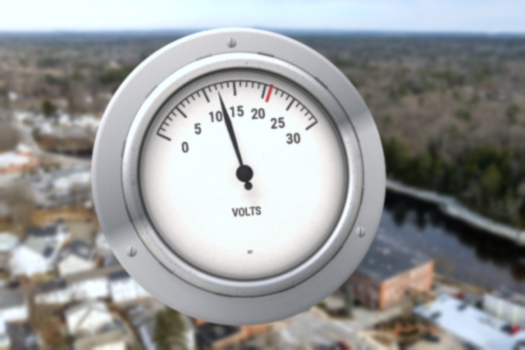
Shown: 12 V
